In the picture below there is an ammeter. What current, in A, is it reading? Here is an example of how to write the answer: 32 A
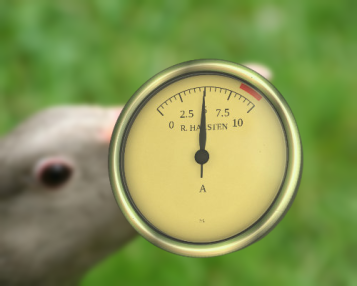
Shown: 5 A
